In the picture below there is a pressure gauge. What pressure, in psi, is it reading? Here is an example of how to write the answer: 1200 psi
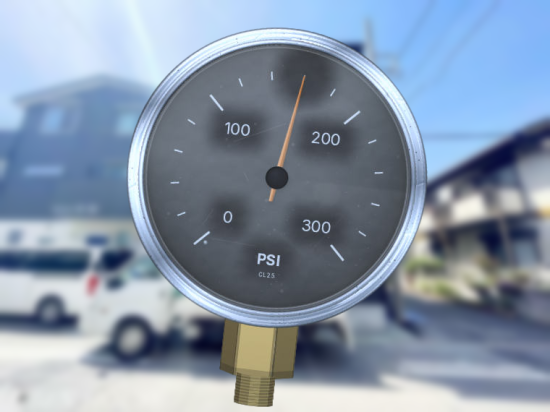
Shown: 160 psi
